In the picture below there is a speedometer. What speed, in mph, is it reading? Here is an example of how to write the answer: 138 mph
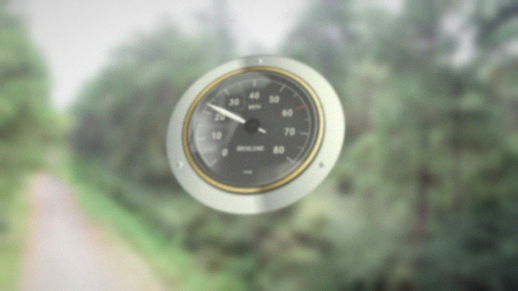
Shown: 22.5 mph
